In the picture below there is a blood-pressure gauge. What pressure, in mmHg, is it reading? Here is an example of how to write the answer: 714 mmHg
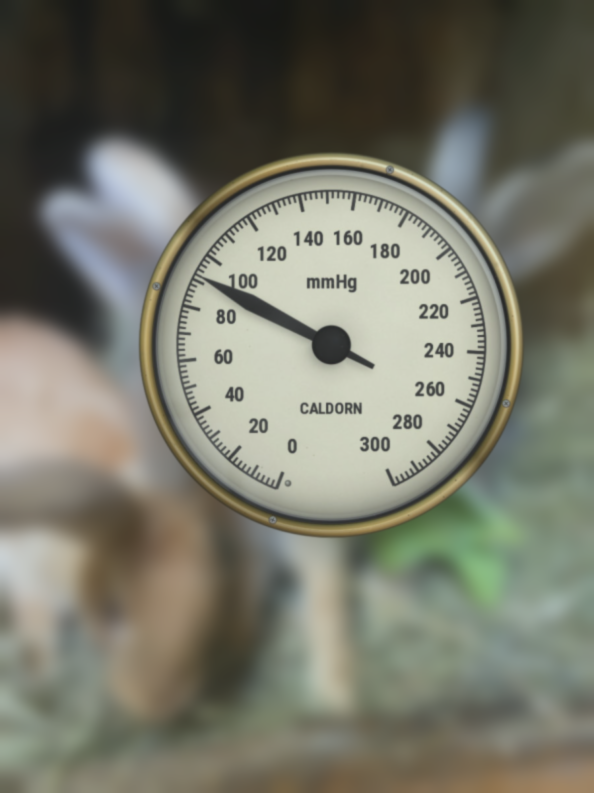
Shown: 92 mmHg
